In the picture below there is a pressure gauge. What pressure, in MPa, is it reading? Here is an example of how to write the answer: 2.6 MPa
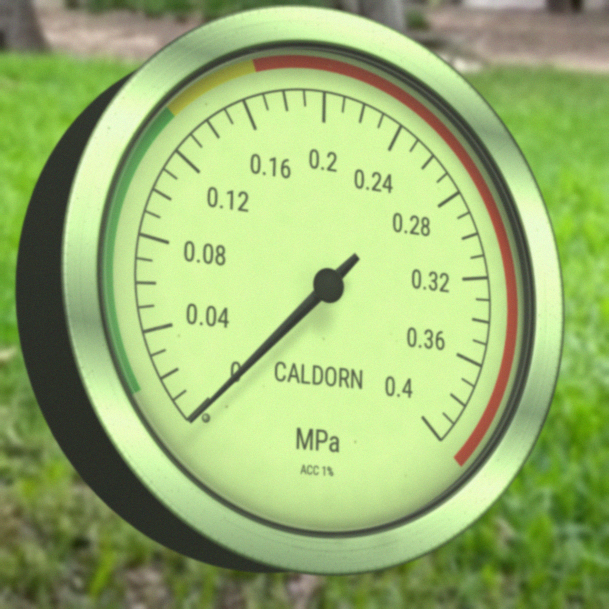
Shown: 0 MPa
